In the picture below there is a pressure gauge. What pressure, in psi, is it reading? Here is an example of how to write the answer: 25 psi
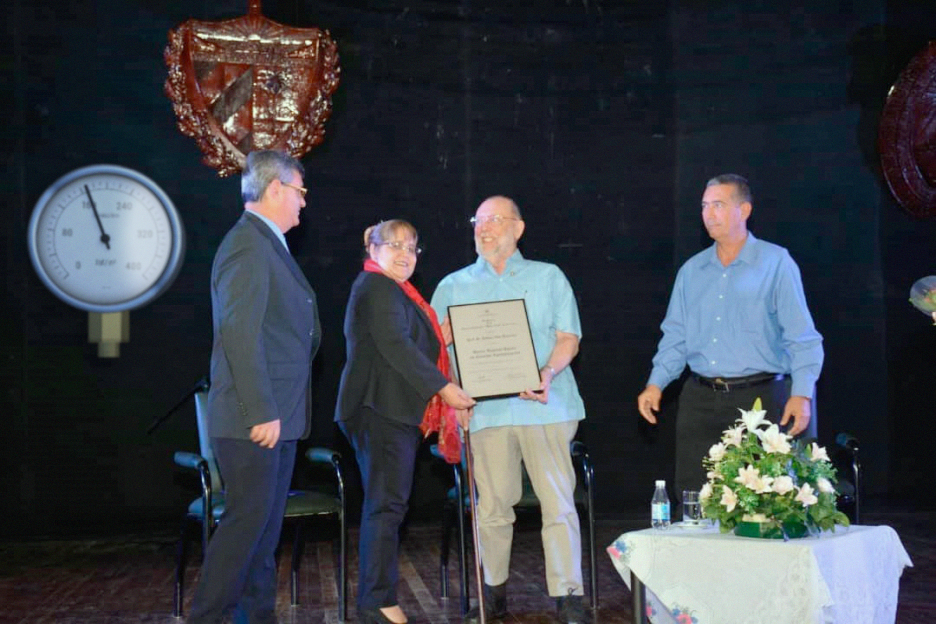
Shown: 170 psi
